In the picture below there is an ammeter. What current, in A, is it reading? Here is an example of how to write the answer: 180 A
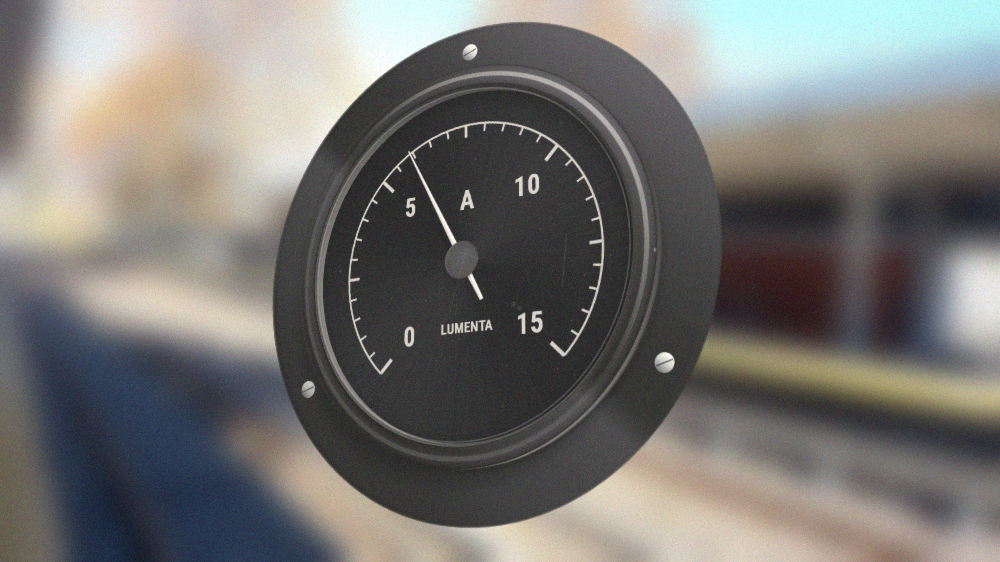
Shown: 6 A
